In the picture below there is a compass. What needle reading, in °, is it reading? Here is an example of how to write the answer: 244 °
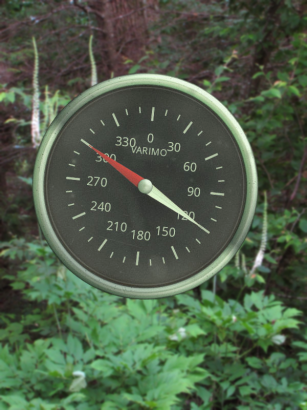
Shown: 300 °
